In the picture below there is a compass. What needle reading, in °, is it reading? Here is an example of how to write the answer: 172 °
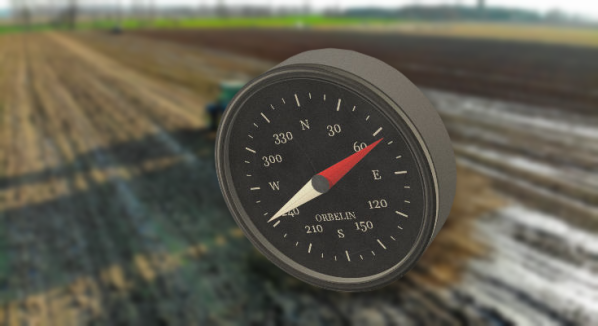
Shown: 65 °
